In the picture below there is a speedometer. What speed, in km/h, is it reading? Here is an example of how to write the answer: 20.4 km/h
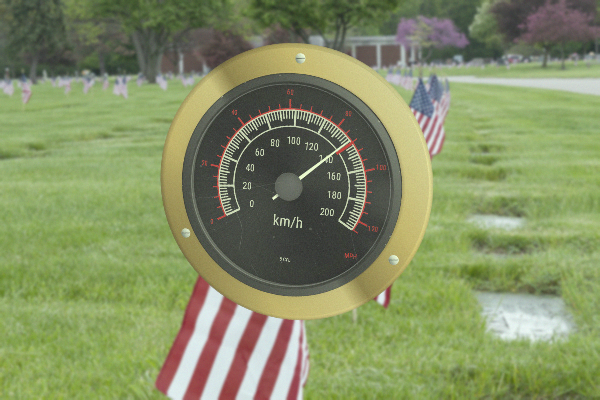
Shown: 140 km/h
